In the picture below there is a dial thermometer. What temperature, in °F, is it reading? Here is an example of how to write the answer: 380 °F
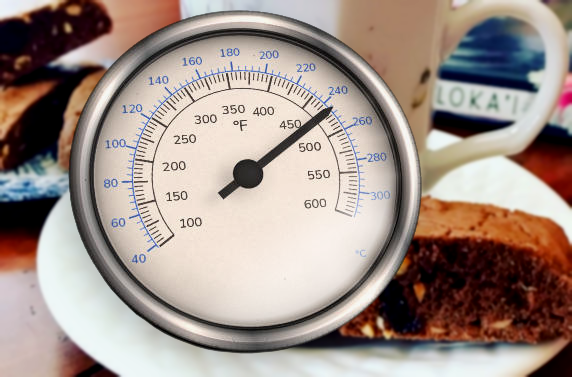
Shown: 475 °F
